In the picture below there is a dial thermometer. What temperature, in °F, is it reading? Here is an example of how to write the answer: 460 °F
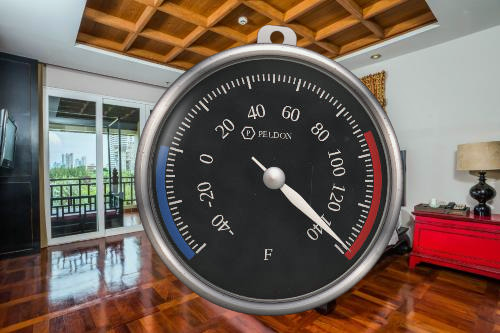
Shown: 138 °F
